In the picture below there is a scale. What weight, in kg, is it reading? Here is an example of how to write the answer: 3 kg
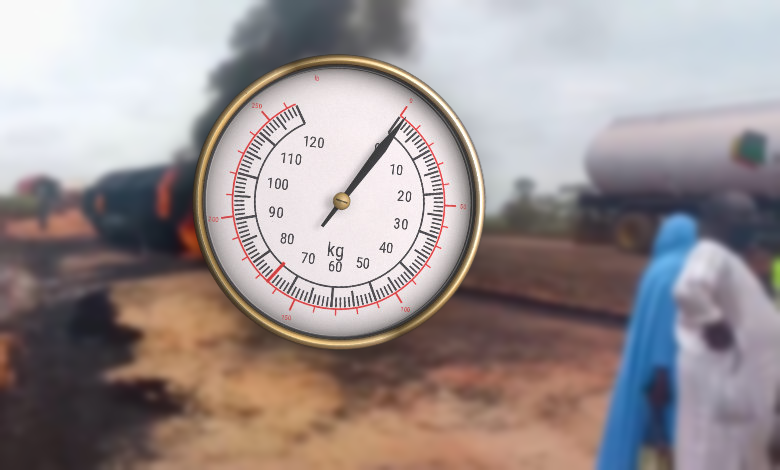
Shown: 1 kg
